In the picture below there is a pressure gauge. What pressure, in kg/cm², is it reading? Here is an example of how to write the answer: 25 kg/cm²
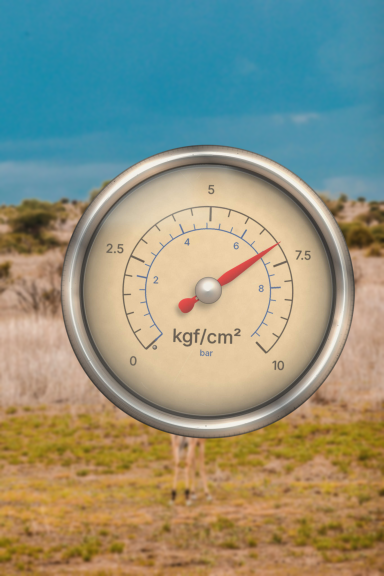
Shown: 7 kg/cm²
